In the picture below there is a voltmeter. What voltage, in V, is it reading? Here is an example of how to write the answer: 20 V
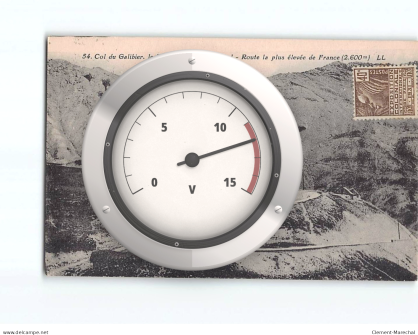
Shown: 12 V
